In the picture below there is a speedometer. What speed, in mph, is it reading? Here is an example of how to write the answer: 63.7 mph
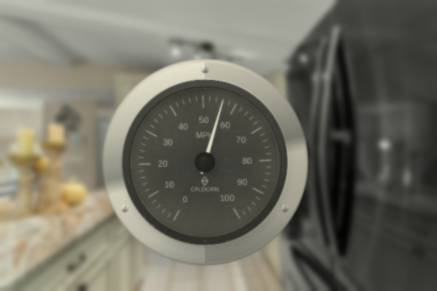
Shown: 56 mph
